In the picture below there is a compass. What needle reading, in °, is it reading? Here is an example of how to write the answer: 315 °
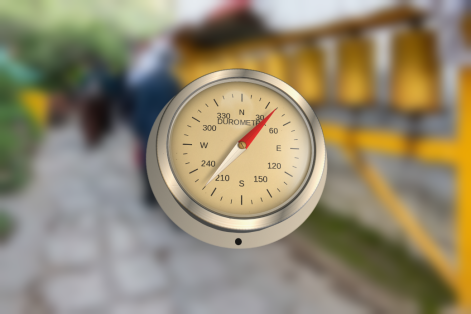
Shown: 40 °
